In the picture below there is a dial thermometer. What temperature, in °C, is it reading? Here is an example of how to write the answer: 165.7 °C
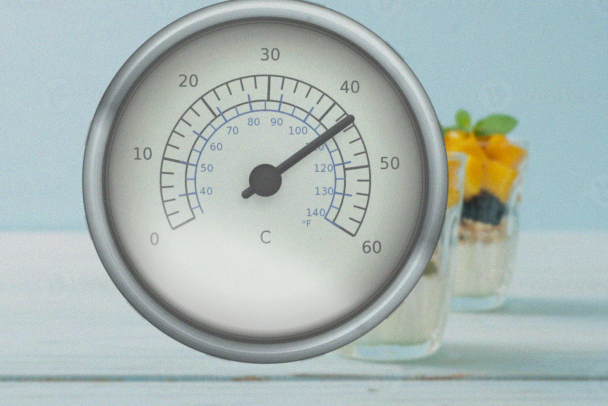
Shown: 43 °C
